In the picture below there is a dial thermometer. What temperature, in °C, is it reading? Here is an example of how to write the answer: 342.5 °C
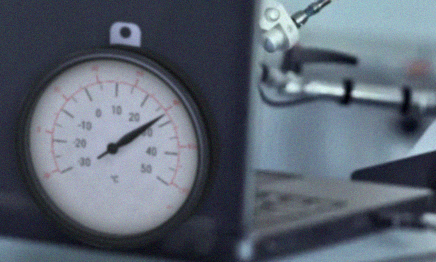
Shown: 27.5 °C
